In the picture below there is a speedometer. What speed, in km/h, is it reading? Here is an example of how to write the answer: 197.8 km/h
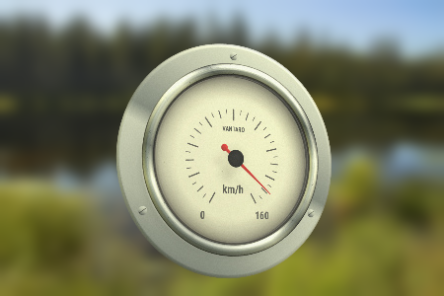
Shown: 150 km/h
